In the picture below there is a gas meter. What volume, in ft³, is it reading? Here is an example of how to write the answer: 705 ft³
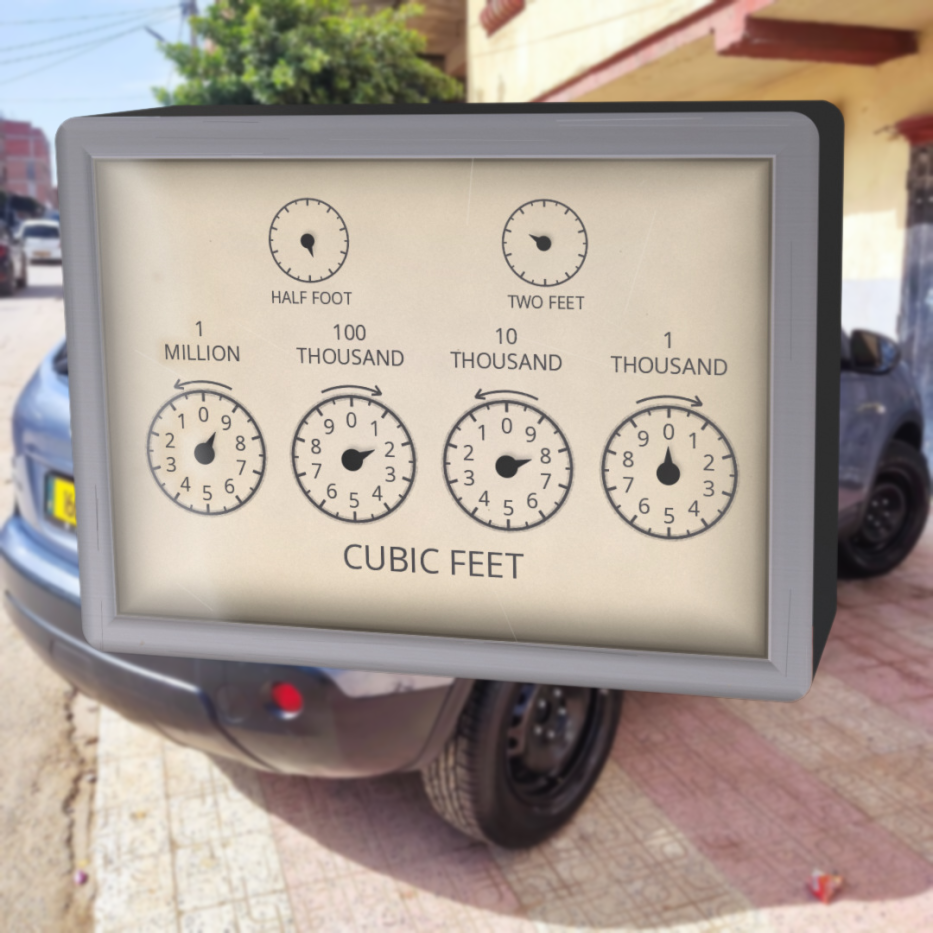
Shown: 918000 ft³
